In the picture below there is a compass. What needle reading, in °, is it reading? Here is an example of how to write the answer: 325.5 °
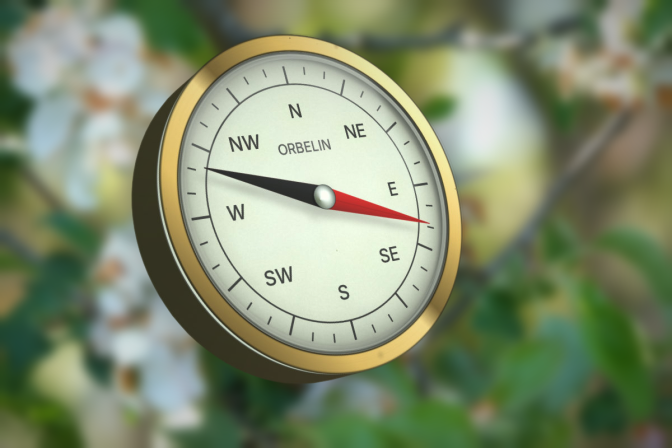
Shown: 110 °
